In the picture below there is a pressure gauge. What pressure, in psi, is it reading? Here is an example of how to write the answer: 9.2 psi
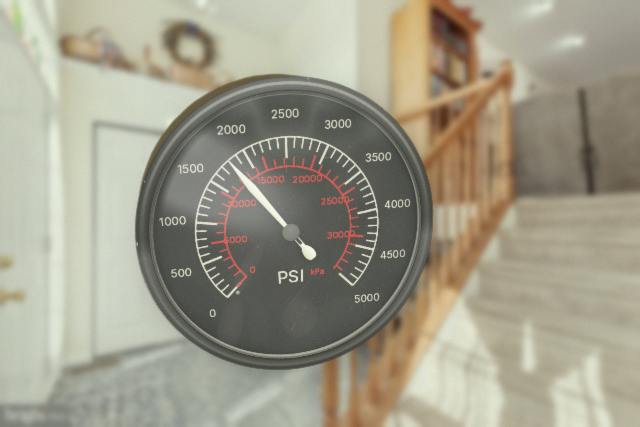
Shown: 1800 psi
